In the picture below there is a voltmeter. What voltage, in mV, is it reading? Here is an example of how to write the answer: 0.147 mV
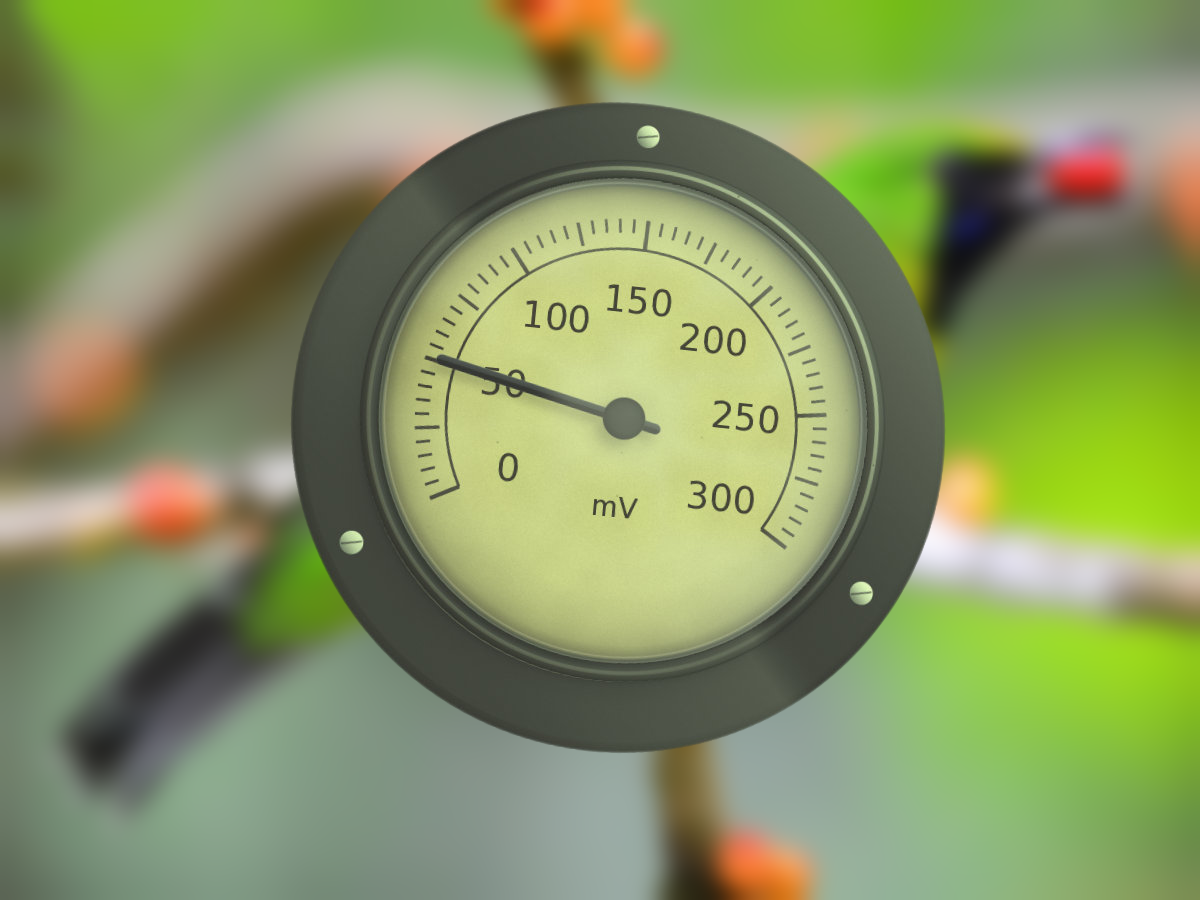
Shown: 50 mV
